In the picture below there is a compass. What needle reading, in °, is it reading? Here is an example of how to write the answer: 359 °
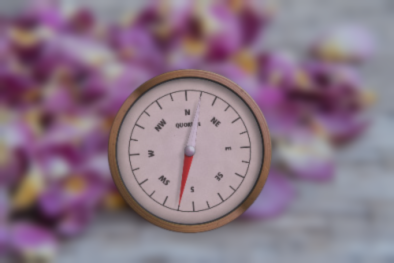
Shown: 195 °
